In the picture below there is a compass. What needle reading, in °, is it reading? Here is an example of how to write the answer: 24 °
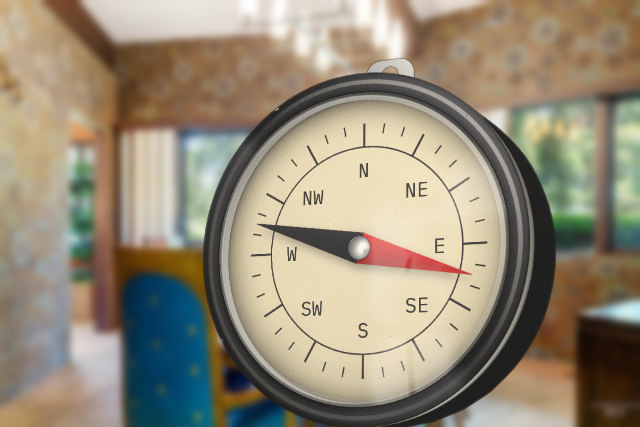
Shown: 105 °
